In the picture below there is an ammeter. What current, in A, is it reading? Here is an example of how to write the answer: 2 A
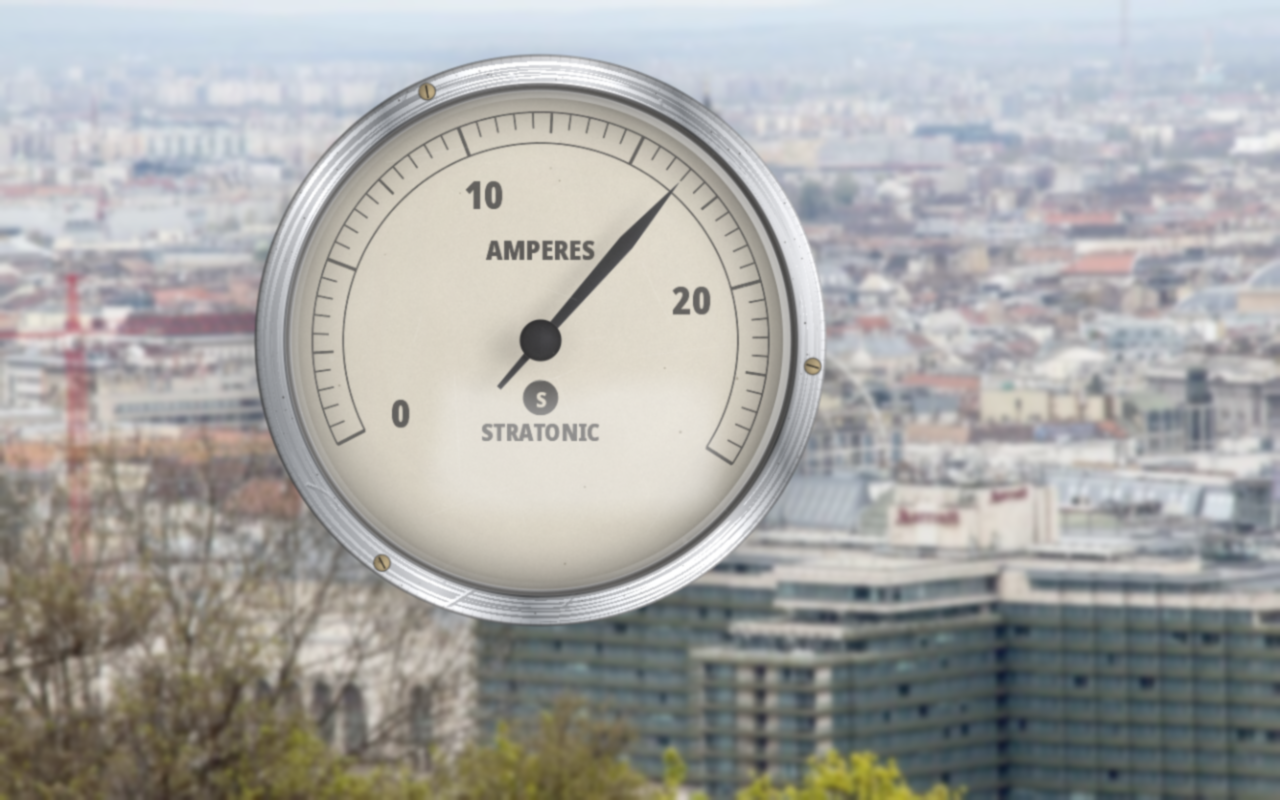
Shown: 16.5 A
